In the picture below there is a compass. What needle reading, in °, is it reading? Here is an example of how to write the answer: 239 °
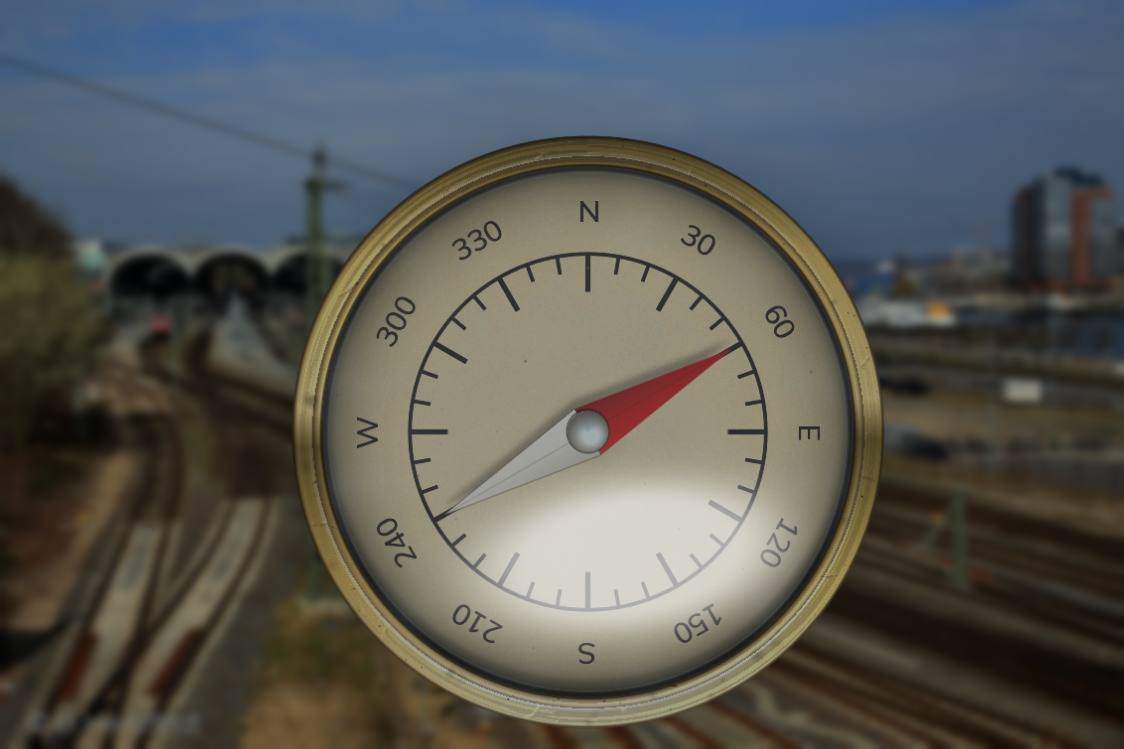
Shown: 60 °
